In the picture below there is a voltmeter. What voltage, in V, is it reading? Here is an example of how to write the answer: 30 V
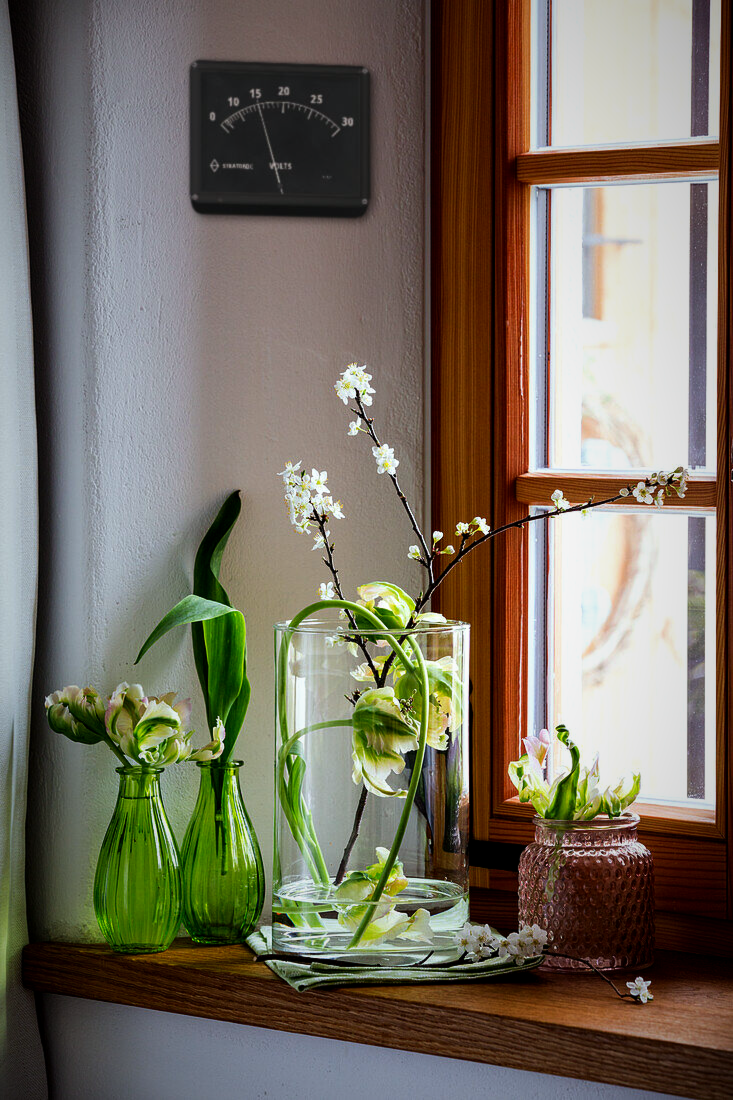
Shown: 15 V
